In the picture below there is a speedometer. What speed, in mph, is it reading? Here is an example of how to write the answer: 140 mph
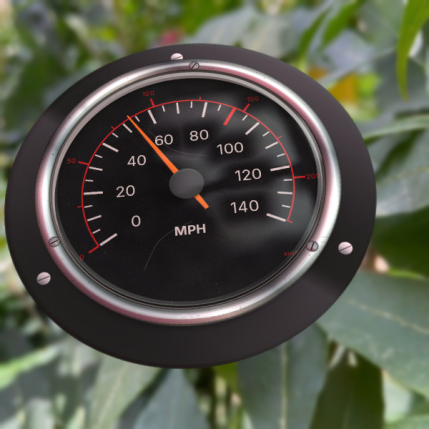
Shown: 52.5 mph
